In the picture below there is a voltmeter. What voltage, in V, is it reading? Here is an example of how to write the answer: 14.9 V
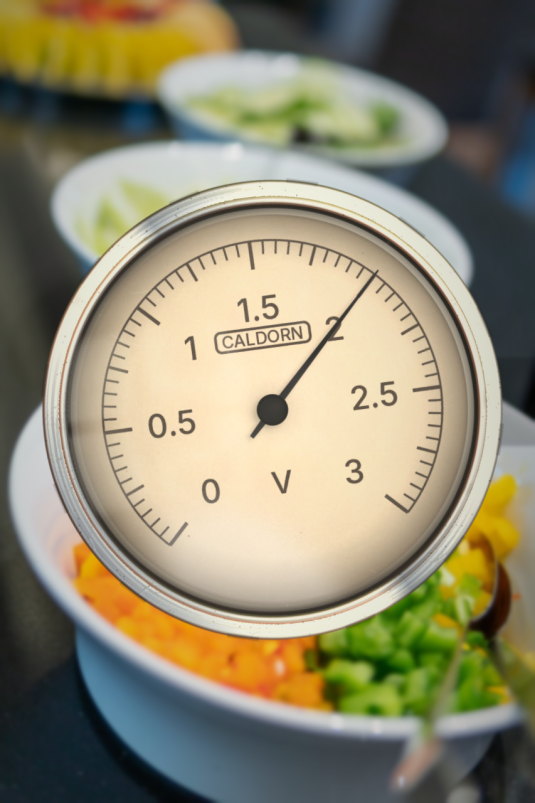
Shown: 2 V
